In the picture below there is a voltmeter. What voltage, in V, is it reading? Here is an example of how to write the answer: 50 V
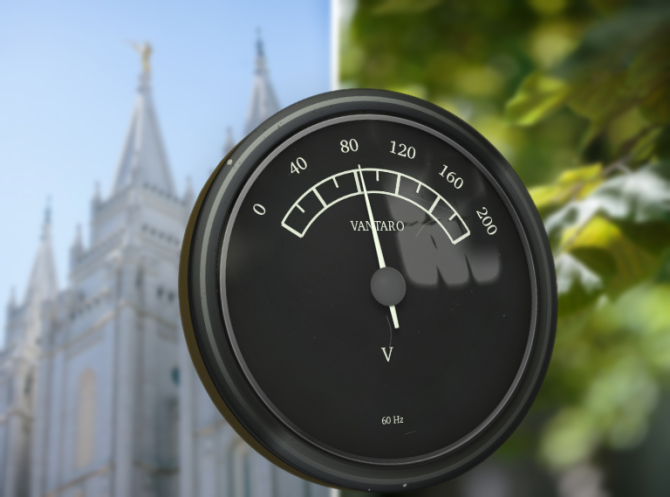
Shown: 80 V
